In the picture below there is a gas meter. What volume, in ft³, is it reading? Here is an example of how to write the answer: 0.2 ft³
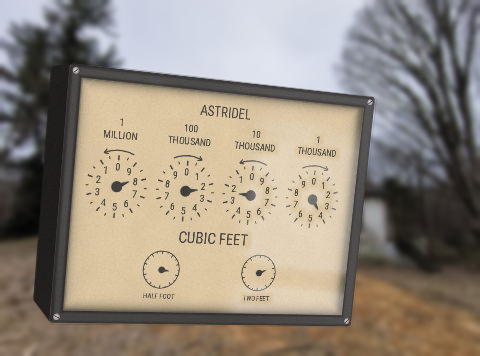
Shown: 822400 ft³
